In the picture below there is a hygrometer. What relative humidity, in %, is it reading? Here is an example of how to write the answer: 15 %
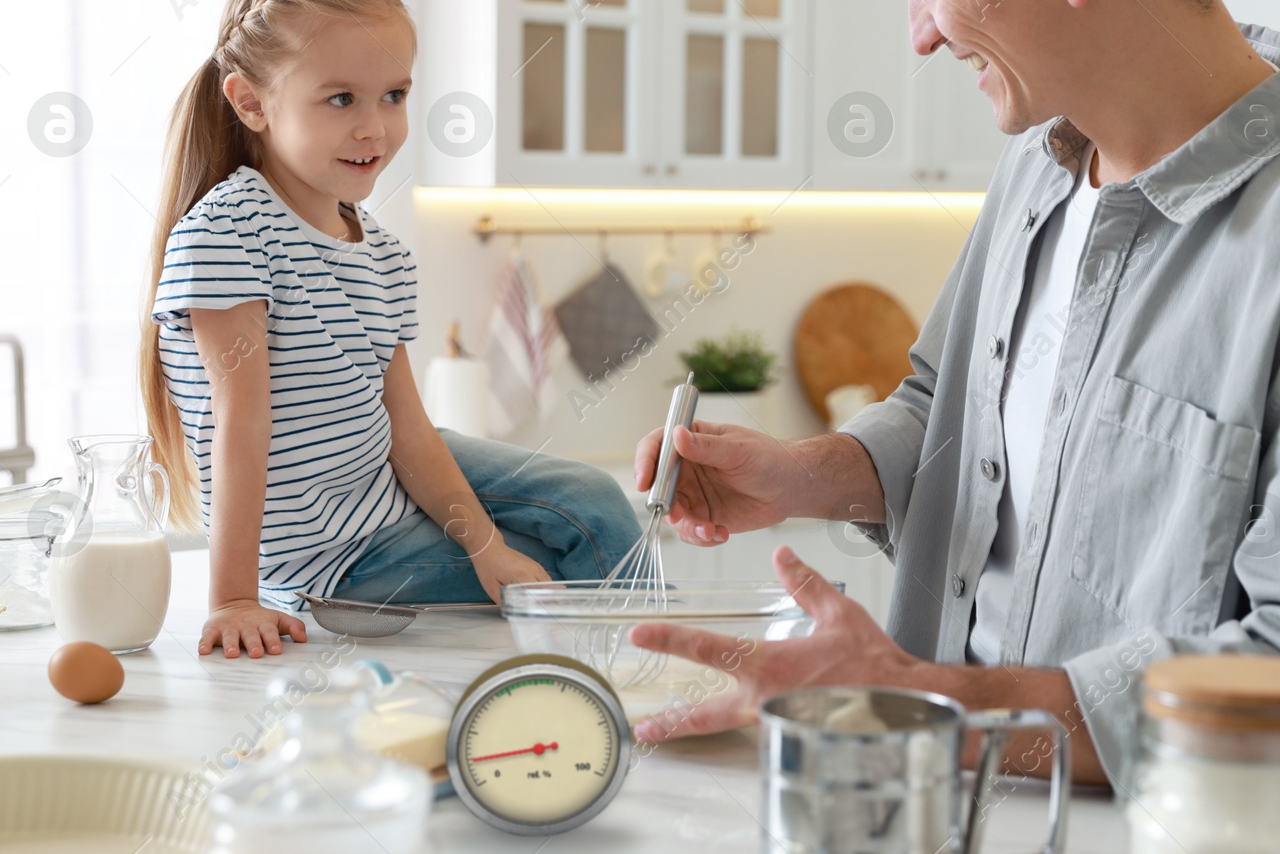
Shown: 10 %
